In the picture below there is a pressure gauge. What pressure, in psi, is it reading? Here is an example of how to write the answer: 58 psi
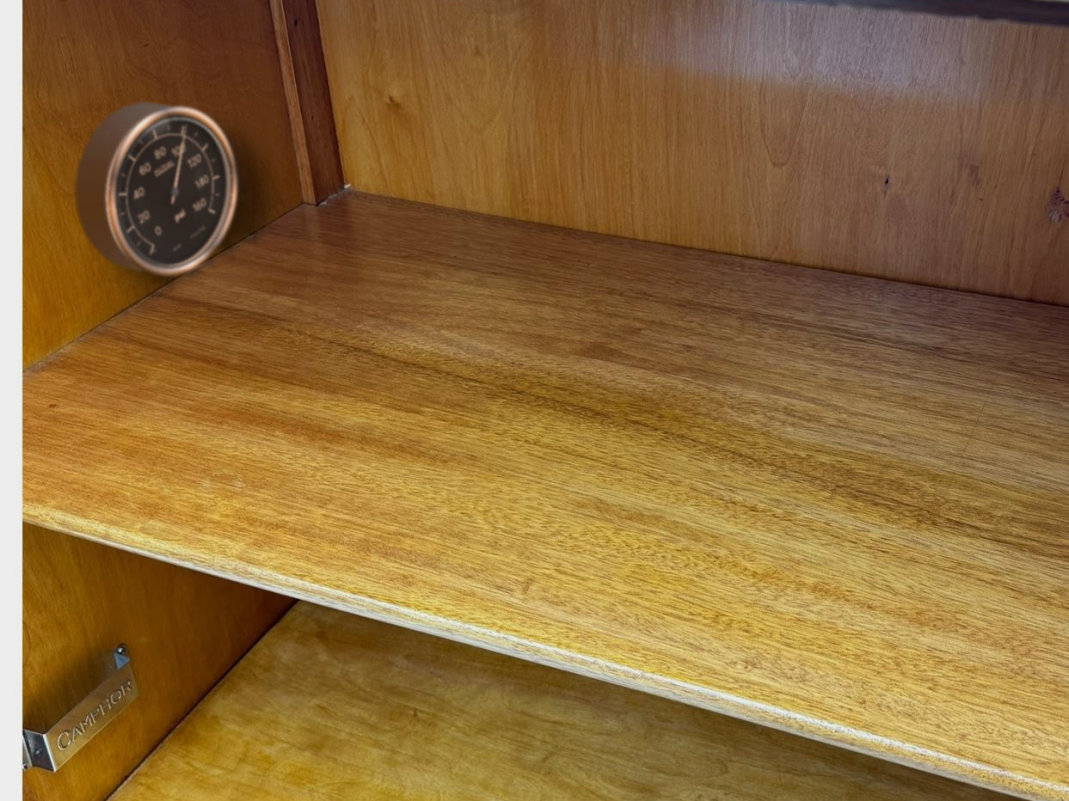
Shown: 100 psi
